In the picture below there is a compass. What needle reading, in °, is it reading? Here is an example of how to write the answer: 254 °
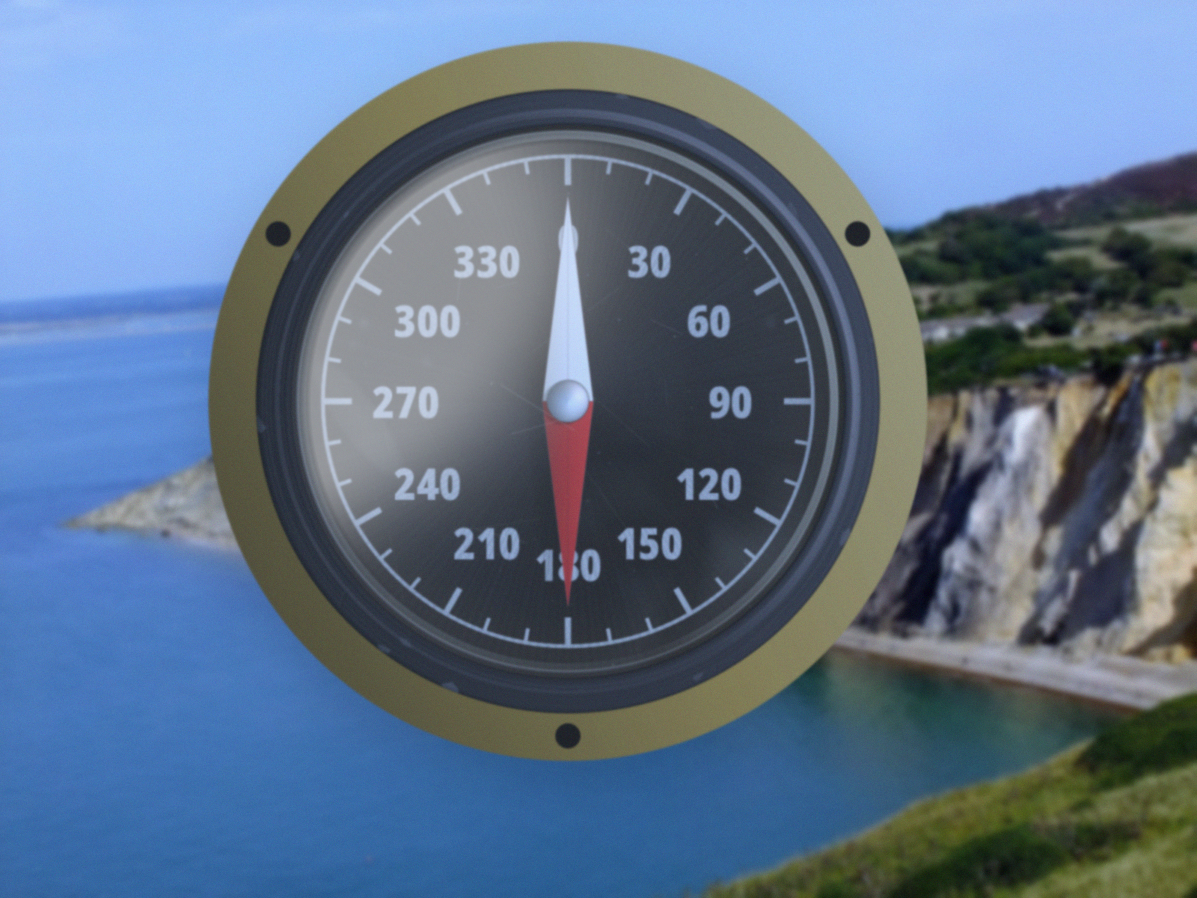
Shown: 180 °
